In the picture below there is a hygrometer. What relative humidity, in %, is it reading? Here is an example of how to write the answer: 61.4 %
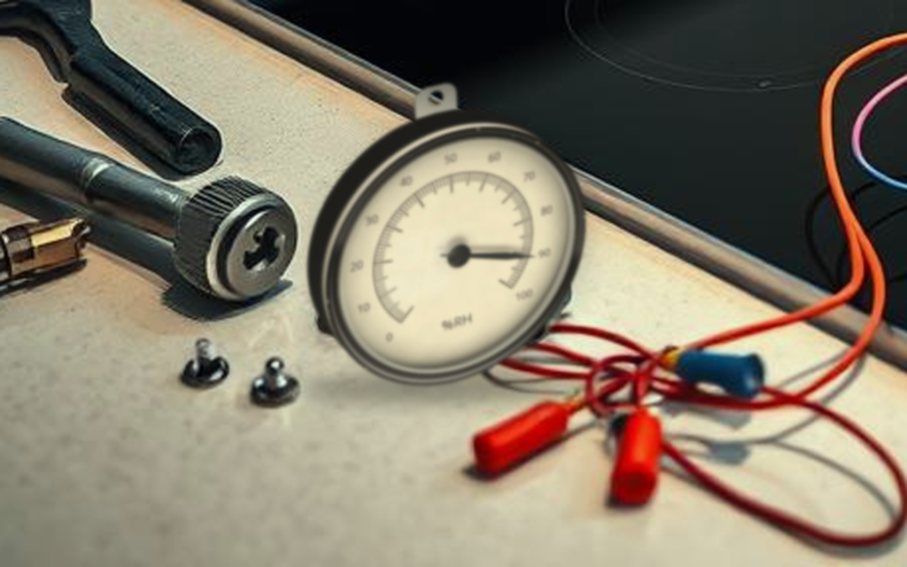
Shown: 90 %
